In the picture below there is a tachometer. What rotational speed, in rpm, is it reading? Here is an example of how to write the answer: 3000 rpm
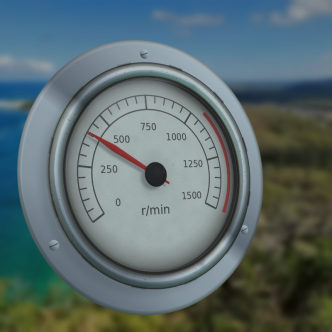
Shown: 400 rpm
